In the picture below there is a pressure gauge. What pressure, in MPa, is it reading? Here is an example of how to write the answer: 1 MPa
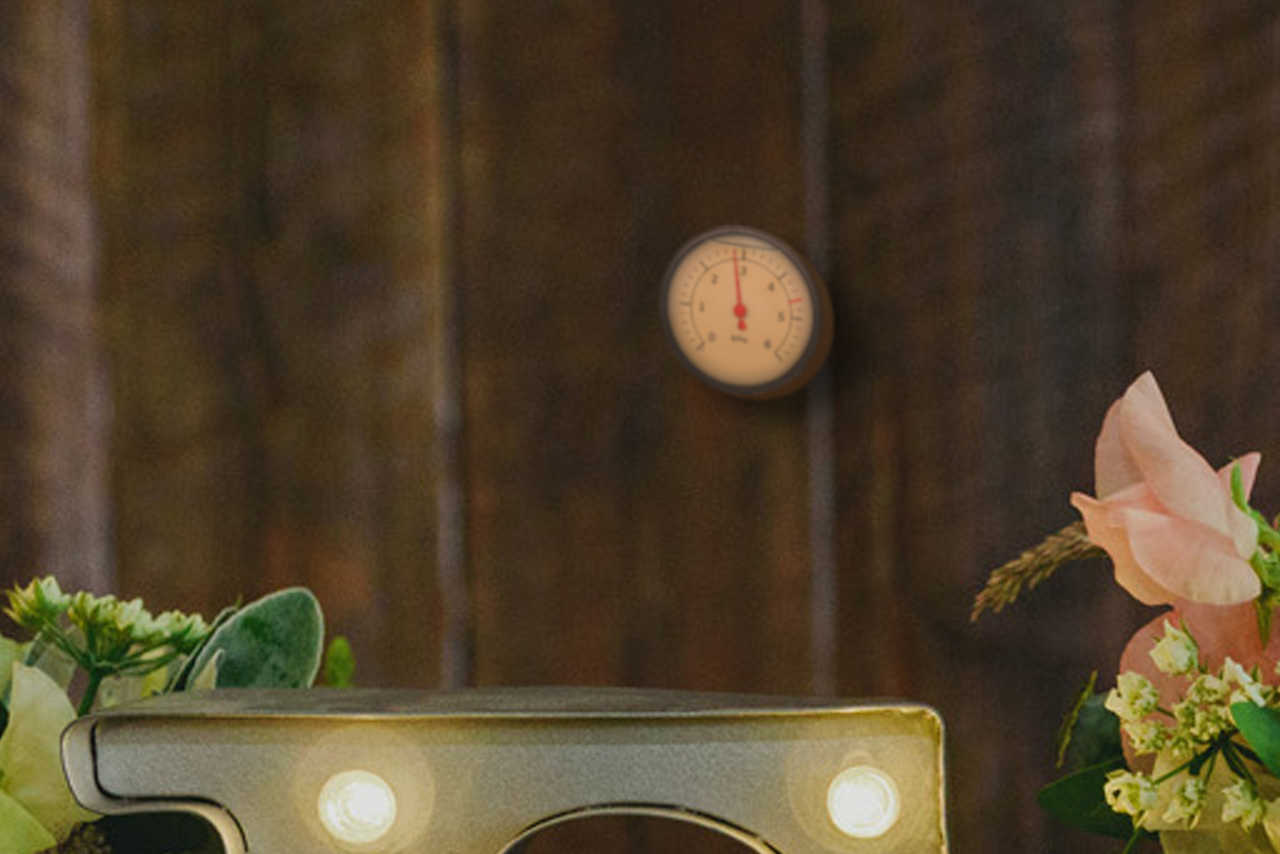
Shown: 2.8 MPa
